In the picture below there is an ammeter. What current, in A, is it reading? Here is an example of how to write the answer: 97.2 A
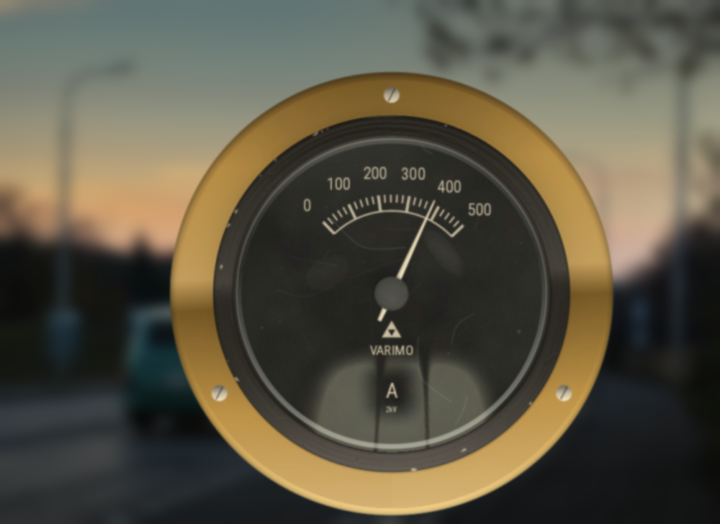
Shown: 380 A
